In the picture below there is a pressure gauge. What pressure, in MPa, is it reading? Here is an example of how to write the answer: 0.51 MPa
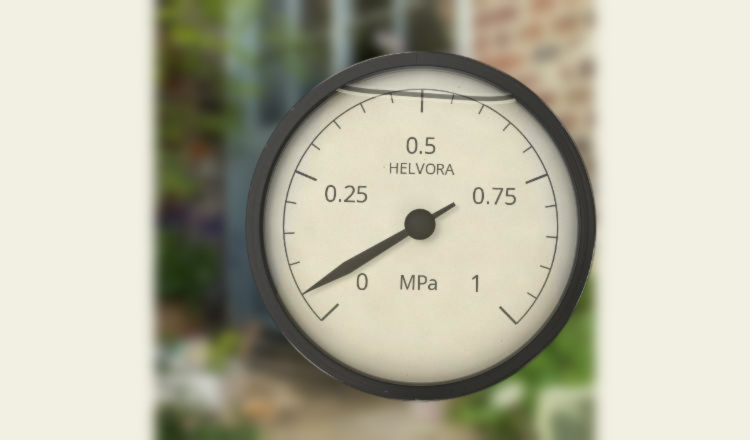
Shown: 0.05 MPa
